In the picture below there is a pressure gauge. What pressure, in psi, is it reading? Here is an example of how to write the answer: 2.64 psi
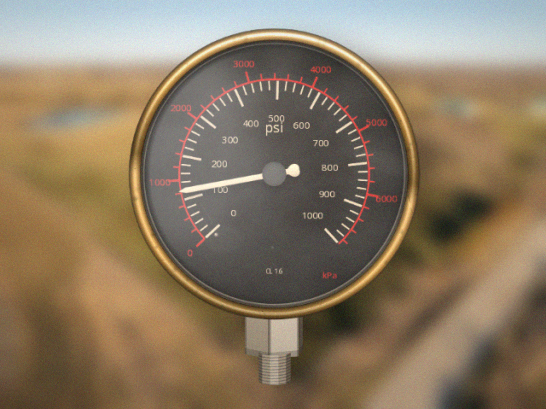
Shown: 120 psi
